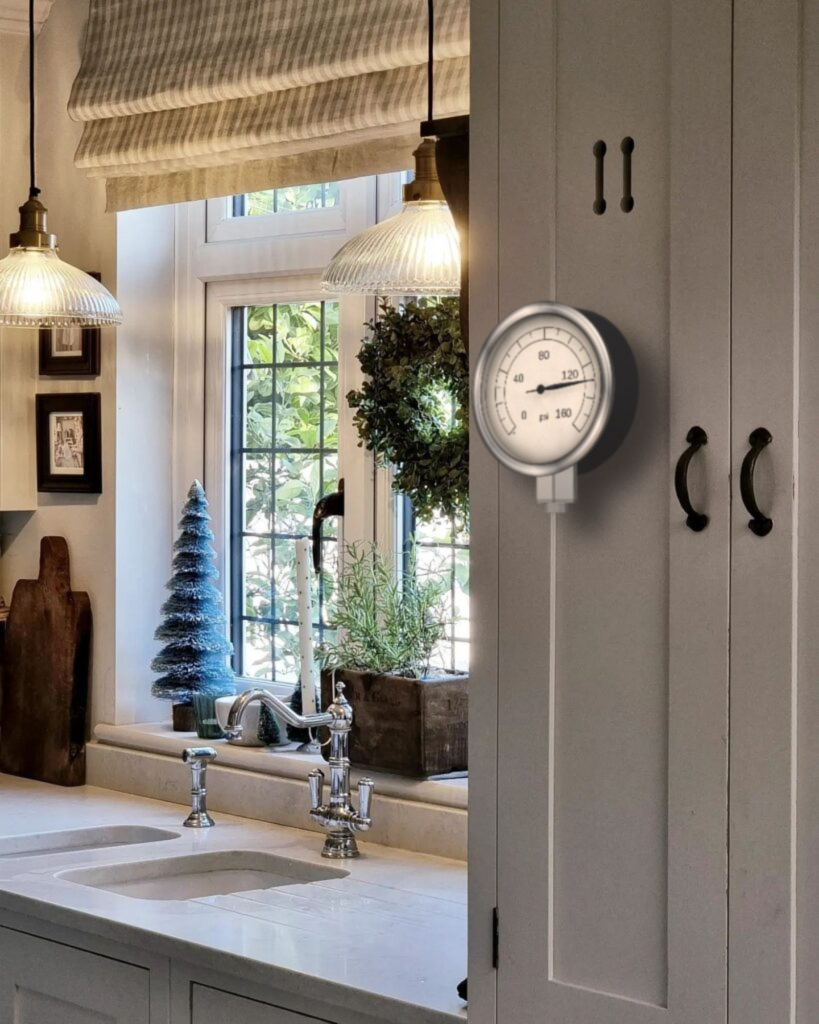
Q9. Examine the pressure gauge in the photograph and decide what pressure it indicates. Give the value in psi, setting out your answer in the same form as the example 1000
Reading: 130
